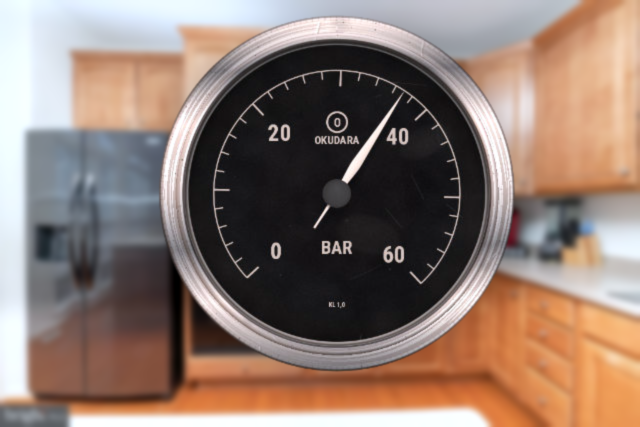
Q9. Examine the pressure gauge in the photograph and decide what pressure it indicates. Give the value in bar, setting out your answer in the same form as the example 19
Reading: 37
